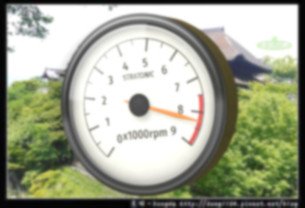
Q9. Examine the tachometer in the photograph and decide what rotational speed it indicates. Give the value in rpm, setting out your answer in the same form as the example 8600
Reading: 8250
